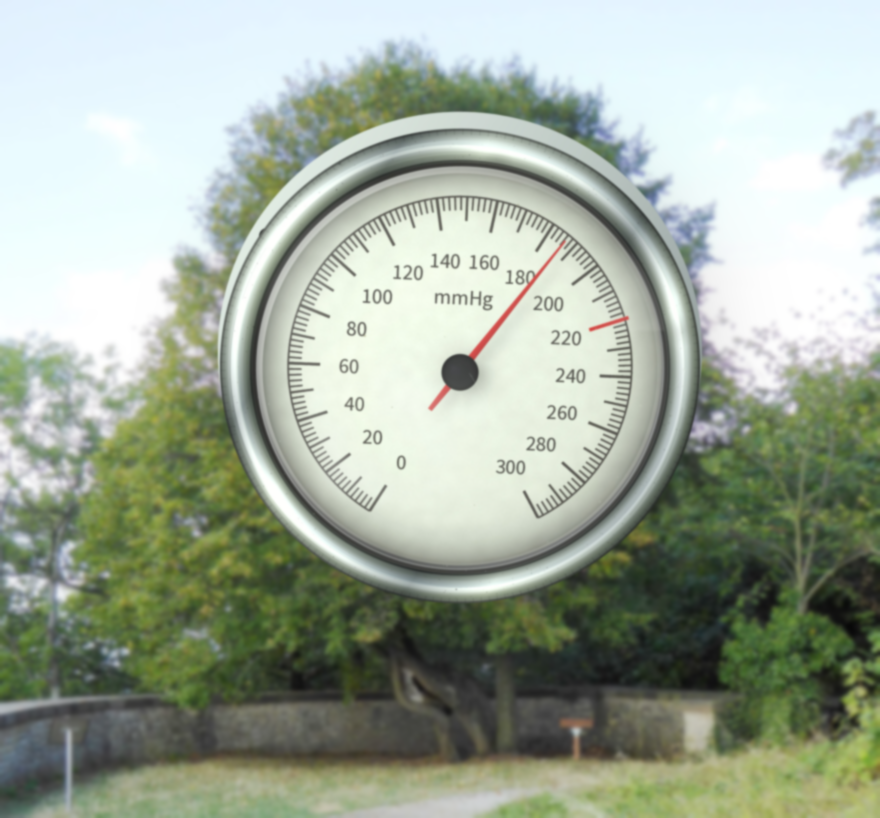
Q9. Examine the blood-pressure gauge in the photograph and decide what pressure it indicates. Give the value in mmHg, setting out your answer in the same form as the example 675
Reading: 186
